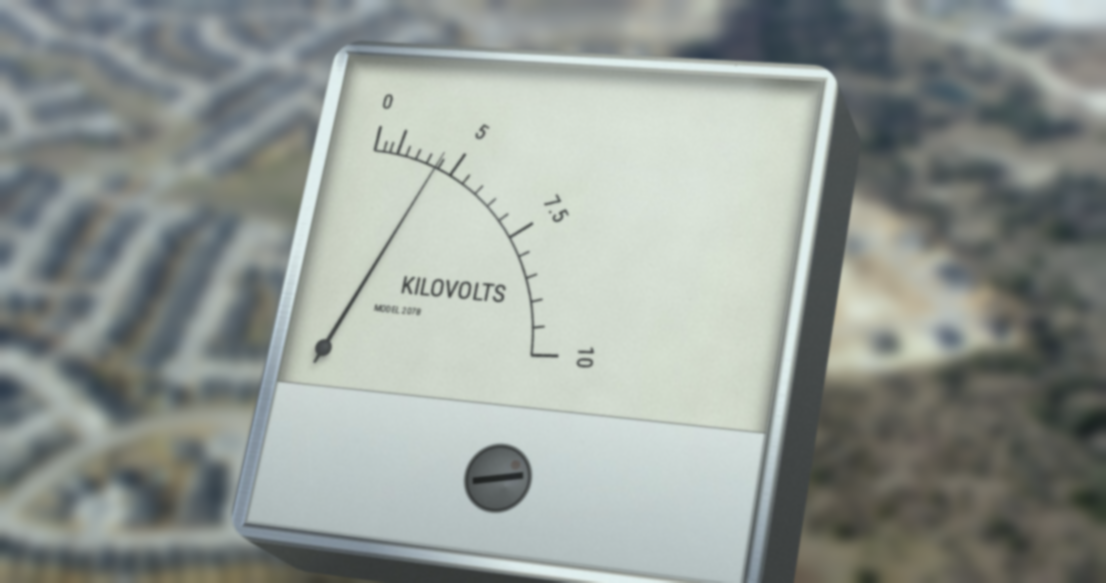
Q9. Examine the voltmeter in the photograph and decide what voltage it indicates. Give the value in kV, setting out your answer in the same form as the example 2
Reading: 4.5
